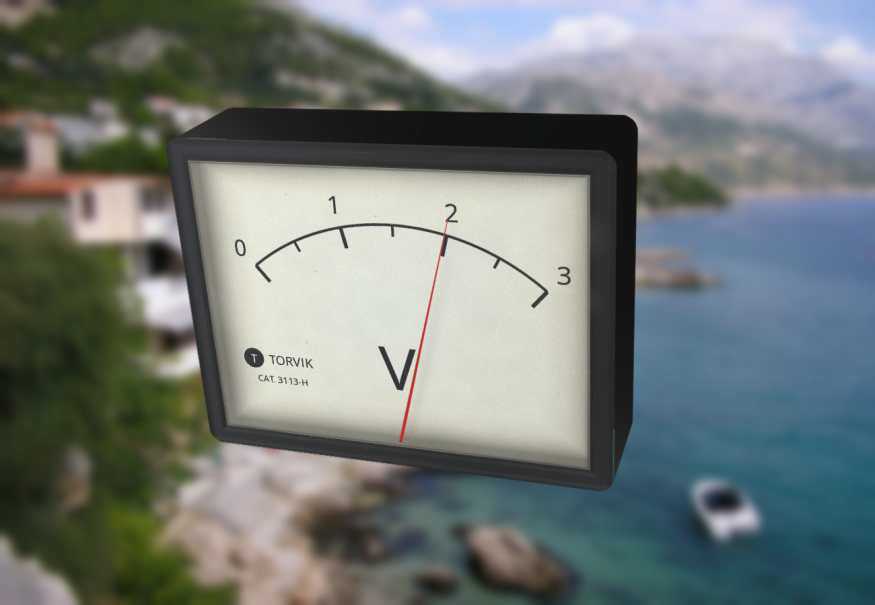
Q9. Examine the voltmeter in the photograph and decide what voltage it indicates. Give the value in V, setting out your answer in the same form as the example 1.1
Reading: 2
